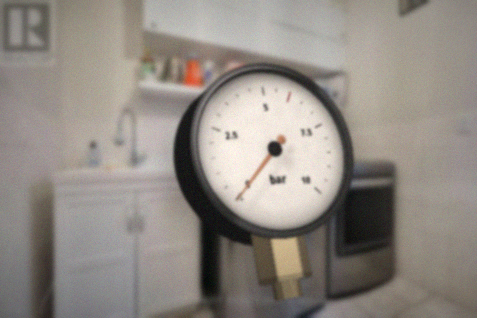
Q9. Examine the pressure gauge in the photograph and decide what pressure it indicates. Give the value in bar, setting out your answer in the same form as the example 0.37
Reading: 0
